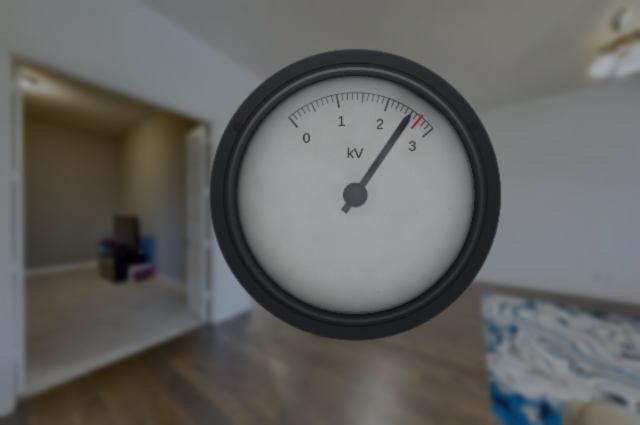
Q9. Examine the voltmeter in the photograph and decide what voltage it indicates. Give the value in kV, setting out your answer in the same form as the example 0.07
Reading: 2.5
